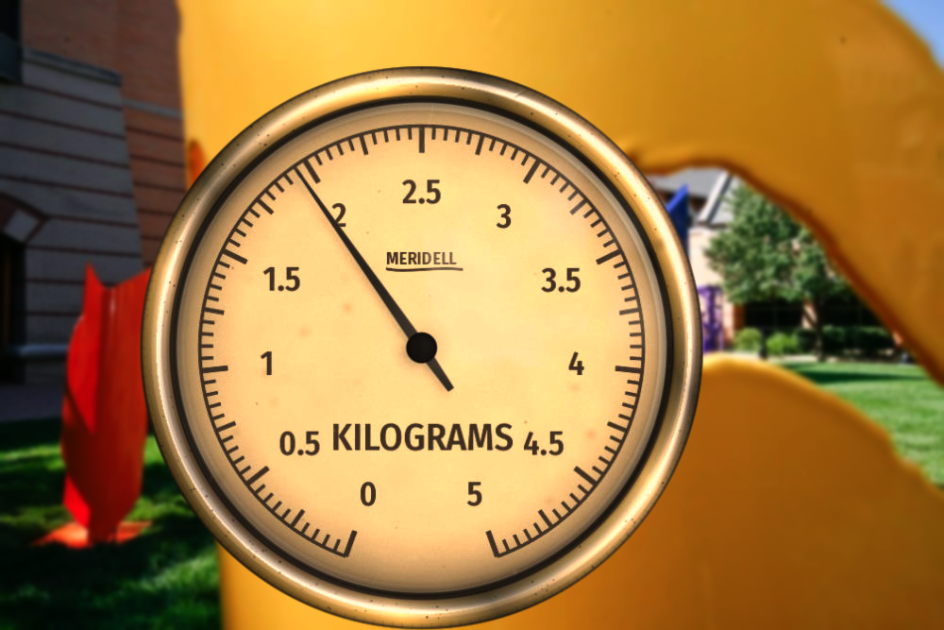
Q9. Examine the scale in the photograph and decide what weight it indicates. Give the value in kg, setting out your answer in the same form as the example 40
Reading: 1.95
